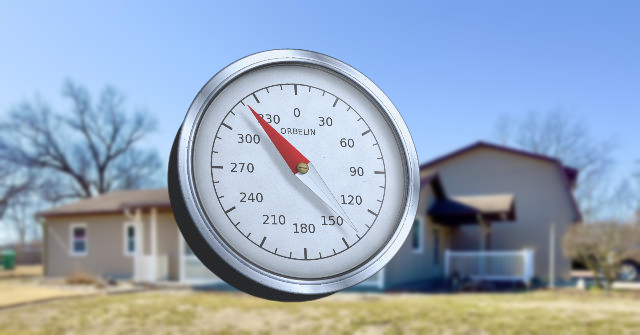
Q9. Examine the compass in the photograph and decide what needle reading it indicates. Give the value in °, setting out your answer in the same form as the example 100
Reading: 320
